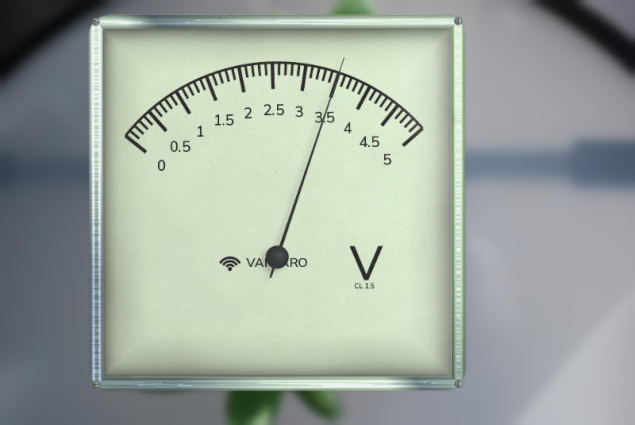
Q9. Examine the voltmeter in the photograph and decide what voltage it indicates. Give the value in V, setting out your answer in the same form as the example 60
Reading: 3.5
